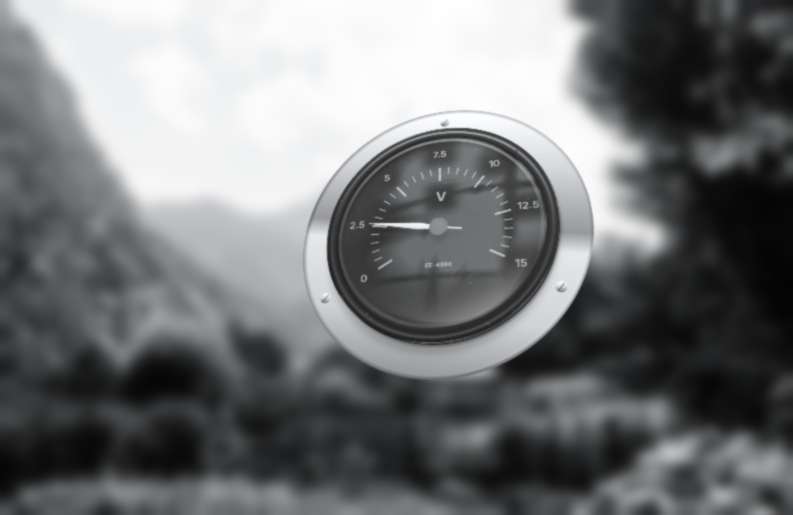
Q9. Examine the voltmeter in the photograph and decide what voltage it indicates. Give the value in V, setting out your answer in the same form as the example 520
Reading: 2.5
